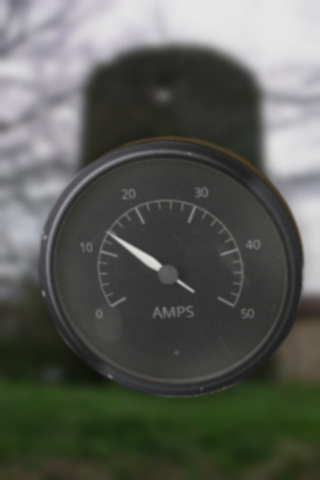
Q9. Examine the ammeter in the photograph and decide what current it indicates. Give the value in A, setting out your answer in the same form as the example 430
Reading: 14
